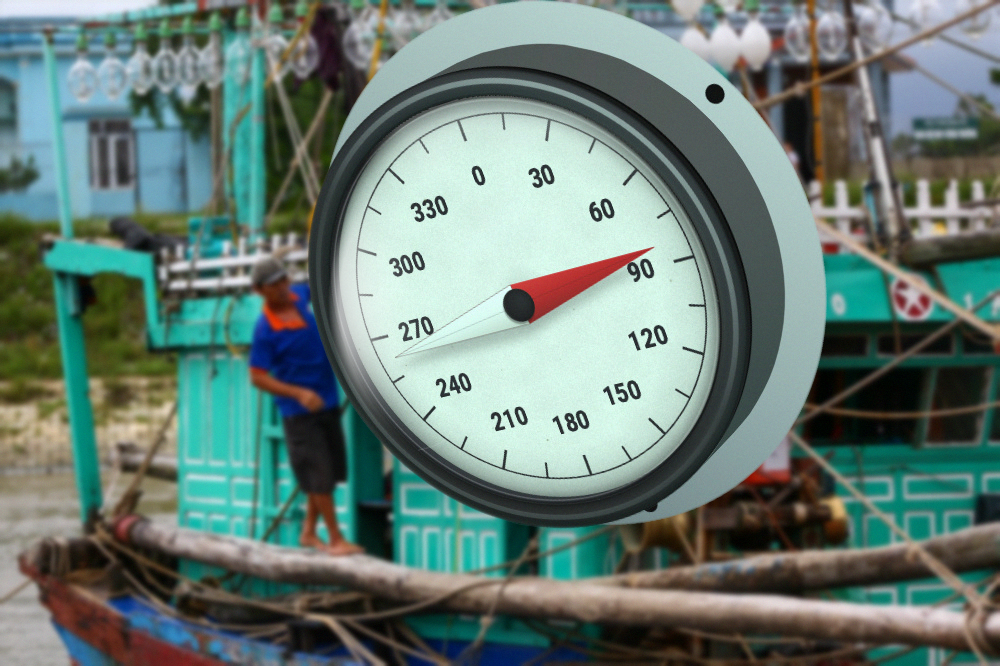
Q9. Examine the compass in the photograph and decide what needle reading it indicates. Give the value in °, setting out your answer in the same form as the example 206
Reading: 82.5
